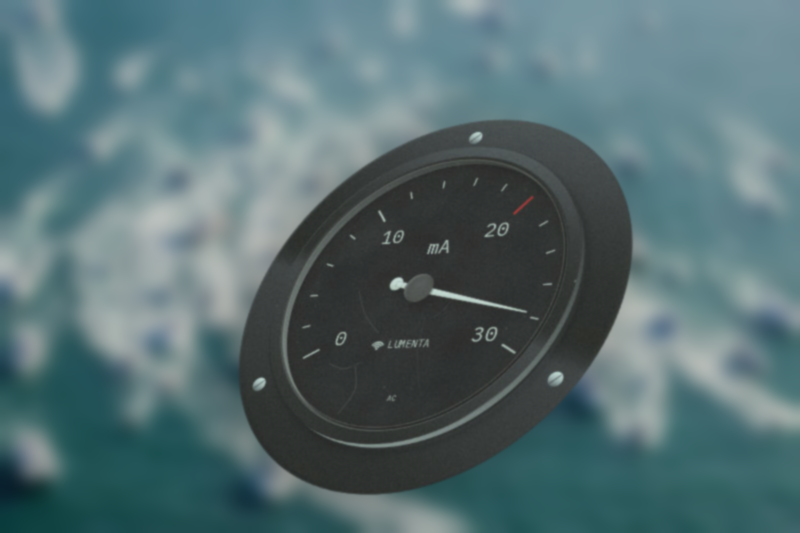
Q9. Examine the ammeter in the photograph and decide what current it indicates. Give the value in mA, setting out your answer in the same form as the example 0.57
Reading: 28
